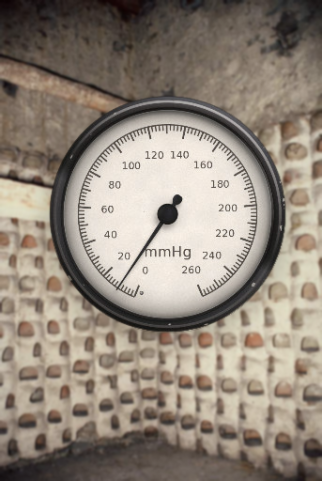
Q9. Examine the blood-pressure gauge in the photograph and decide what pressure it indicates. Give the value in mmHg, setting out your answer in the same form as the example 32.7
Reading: 10
